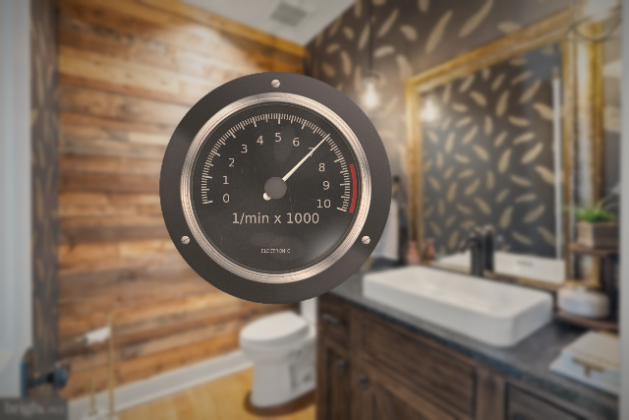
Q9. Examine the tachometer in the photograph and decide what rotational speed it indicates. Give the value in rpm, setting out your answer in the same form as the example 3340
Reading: 7000
